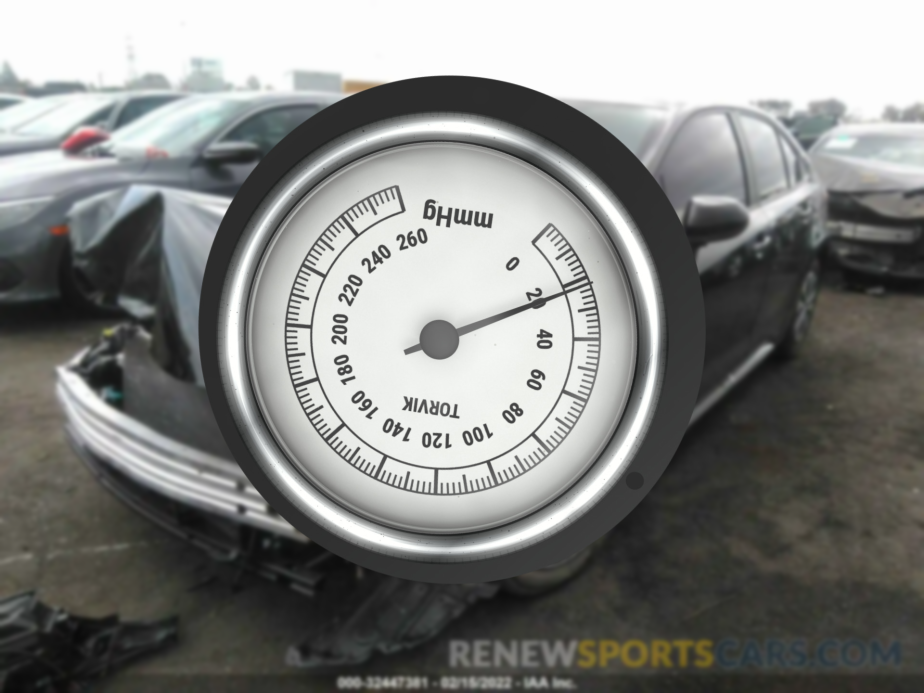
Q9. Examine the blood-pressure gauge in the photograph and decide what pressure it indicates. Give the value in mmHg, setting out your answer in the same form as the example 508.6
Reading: 22
